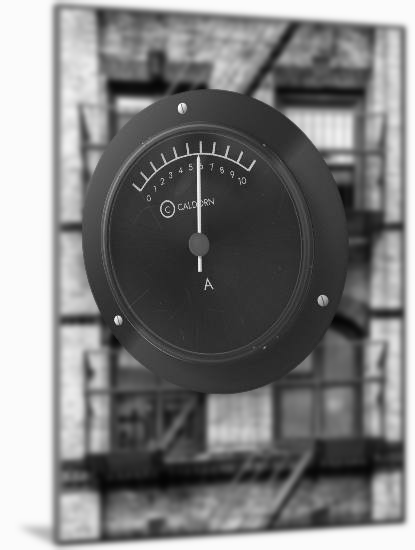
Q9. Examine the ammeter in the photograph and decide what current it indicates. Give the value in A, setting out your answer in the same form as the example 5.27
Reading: 6
